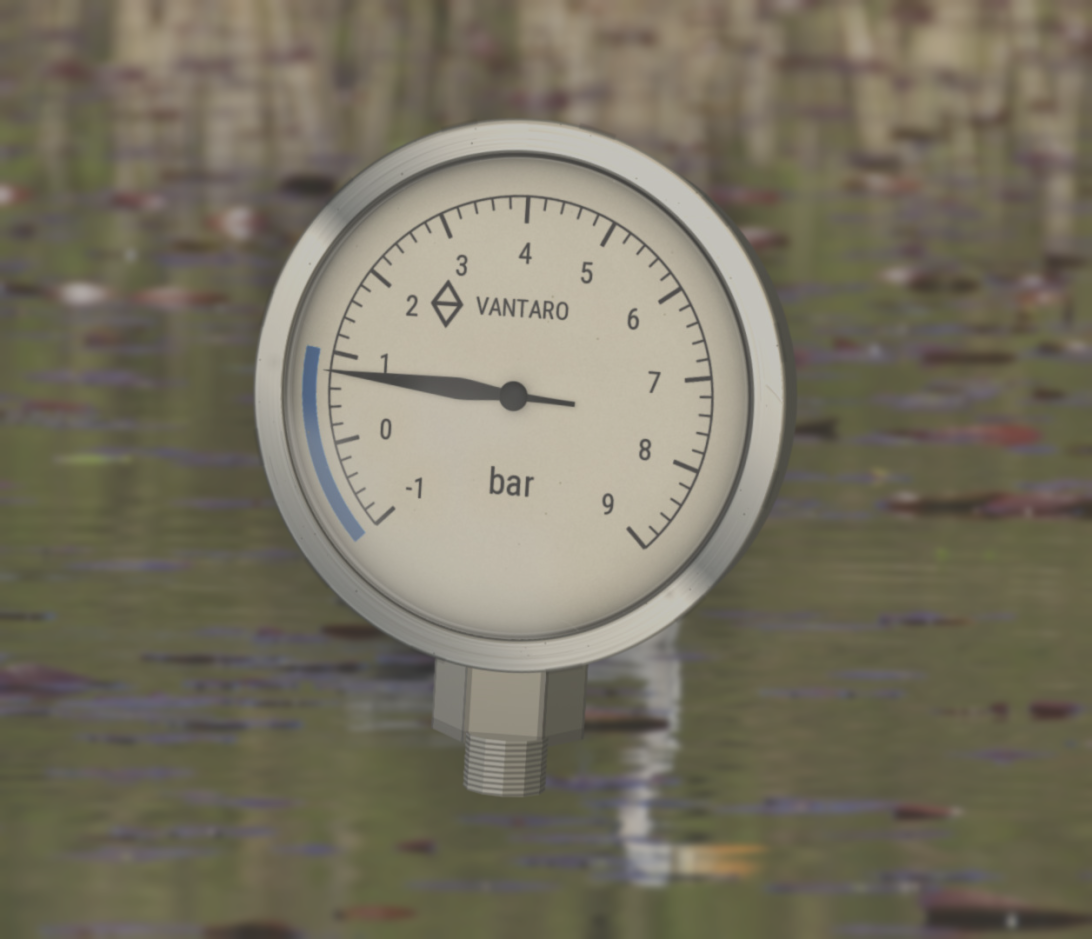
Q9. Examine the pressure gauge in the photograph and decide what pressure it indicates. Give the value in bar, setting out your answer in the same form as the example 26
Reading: 0.8
